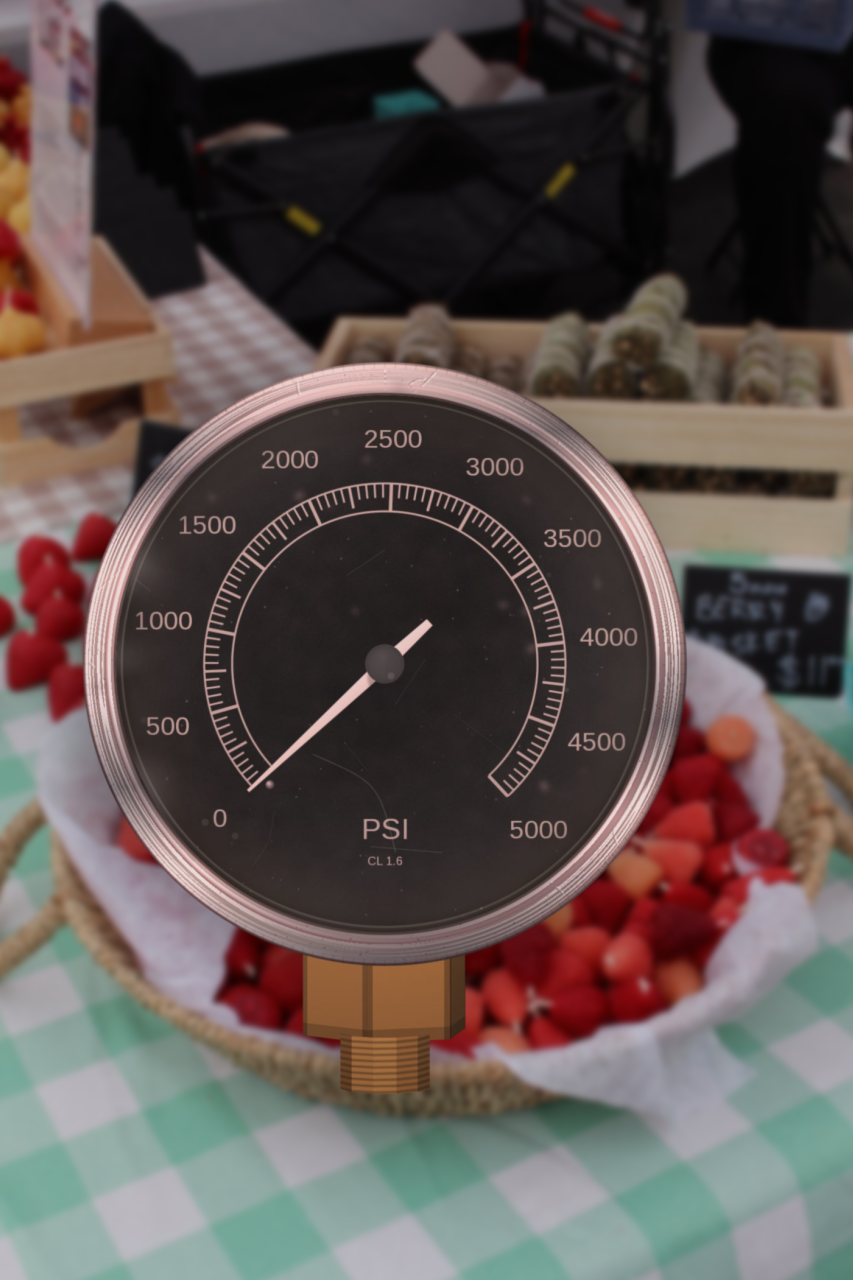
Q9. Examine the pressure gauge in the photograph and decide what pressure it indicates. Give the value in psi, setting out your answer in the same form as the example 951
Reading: 0
